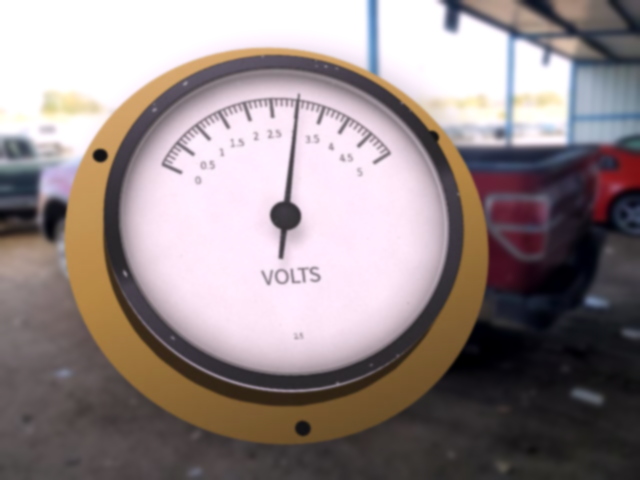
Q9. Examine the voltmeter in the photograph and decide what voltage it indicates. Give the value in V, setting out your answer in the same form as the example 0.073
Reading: 3
